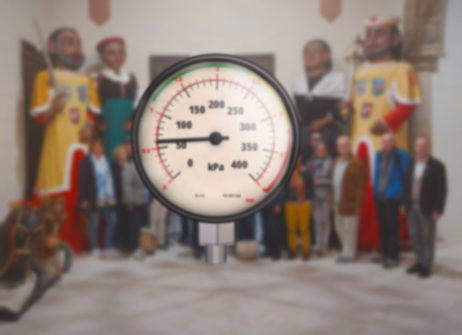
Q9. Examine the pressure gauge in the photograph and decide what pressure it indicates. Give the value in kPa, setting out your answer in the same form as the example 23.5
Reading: 60
